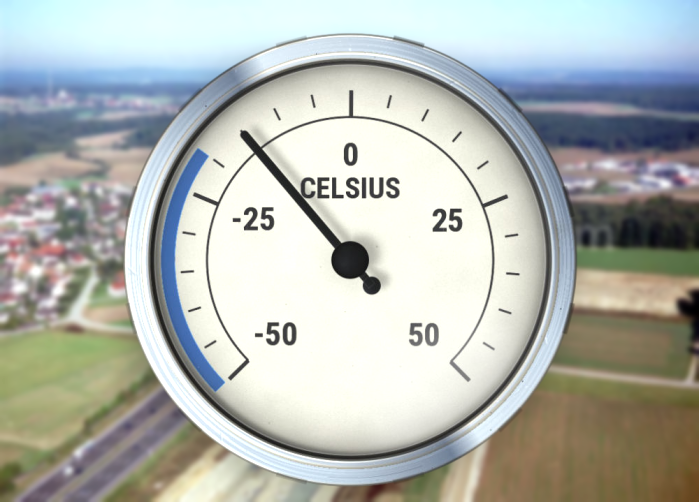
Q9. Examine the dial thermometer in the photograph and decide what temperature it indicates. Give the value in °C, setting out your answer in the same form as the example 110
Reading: -15
